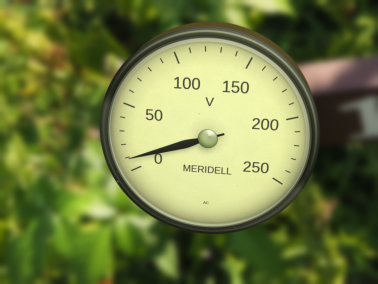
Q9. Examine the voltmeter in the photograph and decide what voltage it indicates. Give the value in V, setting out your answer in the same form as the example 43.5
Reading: 10
